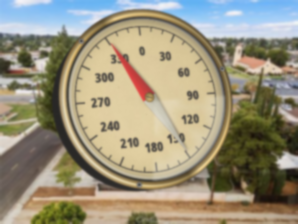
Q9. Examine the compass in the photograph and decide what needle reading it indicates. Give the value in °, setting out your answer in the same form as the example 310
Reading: 330
